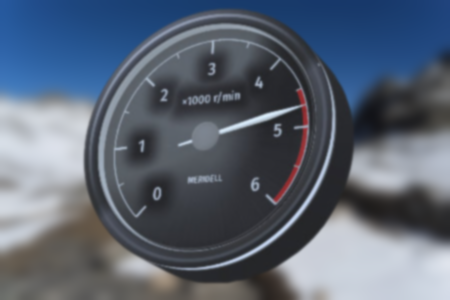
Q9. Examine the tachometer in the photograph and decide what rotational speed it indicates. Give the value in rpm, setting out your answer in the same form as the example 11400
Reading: 4750
